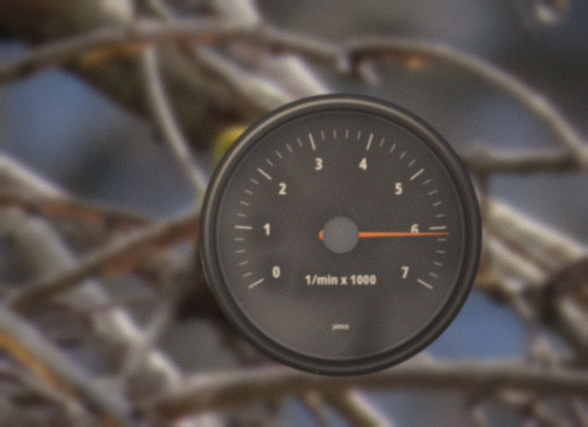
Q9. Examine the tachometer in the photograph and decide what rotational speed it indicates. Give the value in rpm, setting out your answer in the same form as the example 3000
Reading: 6100
